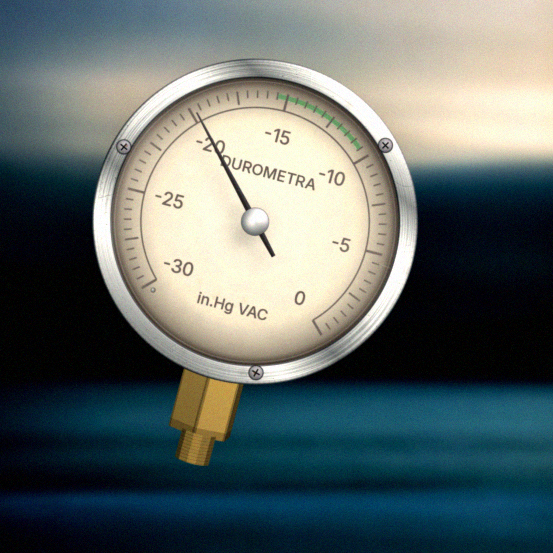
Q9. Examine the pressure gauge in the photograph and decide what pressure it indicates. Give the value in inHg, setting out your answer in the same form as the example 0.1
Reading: -19.75
